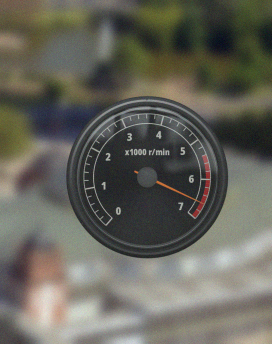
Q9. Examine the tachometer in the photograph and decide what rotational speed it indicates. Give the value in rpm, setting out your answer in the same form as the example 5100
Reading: 6600
